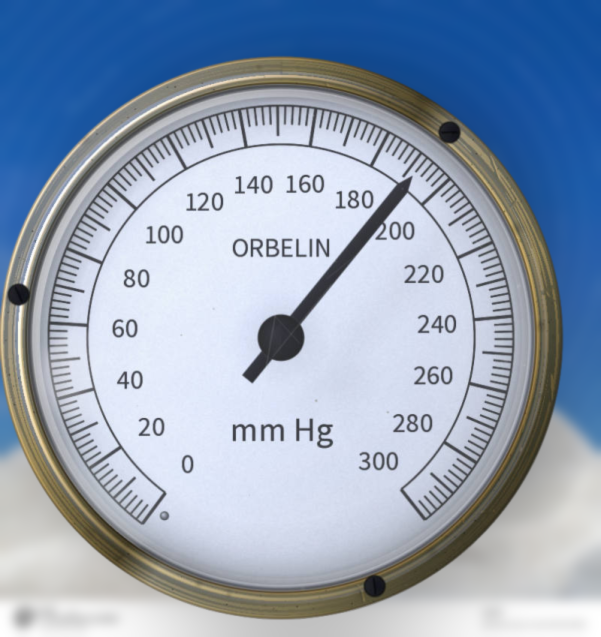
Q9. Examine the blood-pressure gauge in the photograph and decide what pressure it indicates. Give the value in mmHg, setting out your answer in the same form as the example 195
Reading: 192
